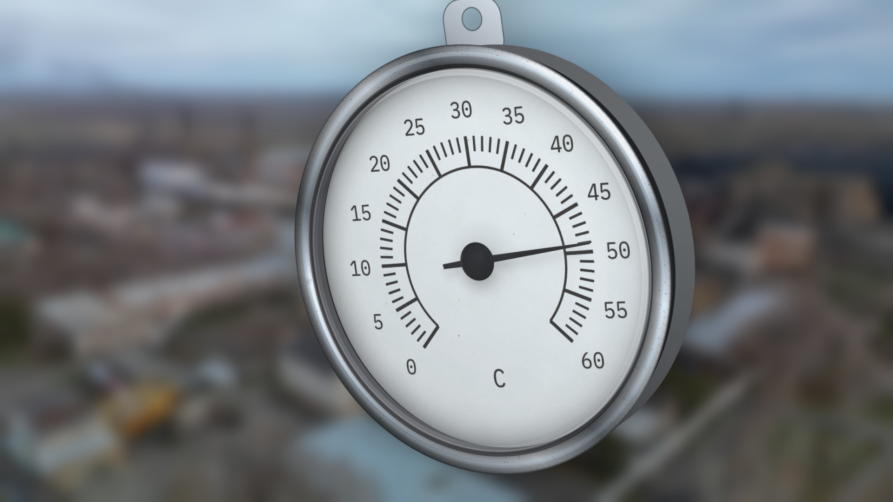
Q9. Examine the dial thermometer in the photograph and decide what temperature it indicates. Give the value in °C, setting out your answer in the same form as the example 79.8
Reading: 49
